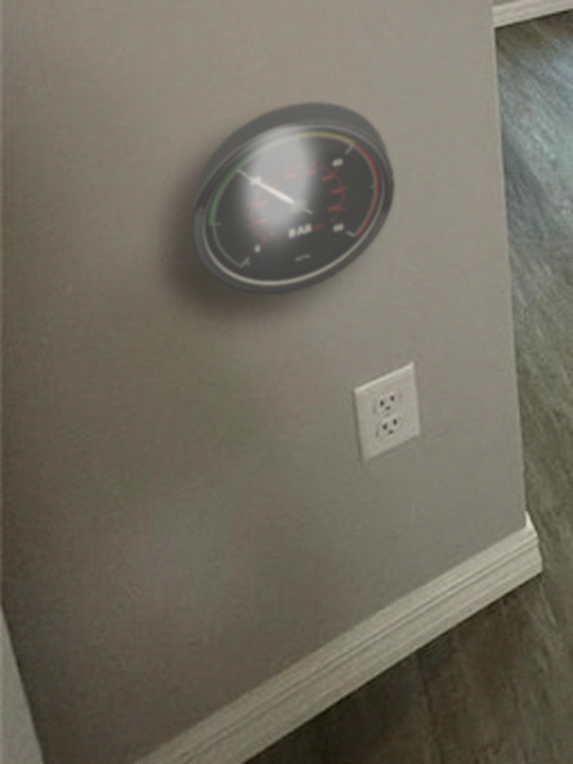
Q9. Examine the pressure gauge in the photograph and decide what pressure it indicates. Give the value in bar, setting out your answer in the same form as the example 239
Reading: 20
